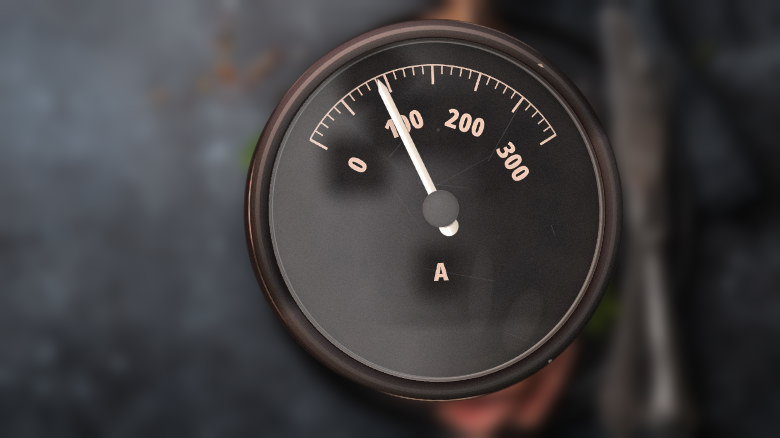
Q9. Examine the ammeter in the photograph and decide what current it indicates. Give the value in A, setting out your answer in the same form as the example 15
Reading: 90
